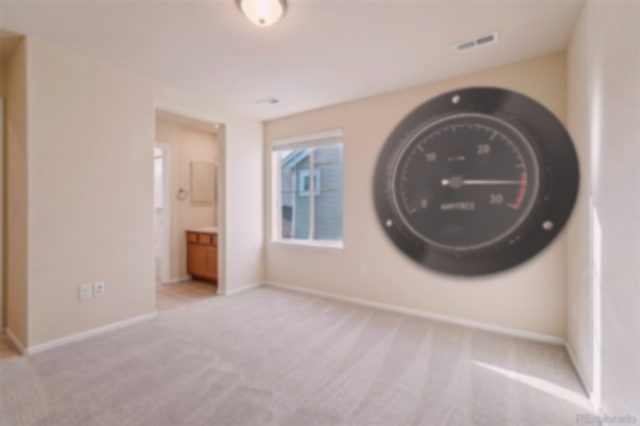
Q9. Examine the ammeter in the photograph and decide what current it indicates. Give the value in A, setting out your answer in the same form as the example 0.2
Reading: 27
